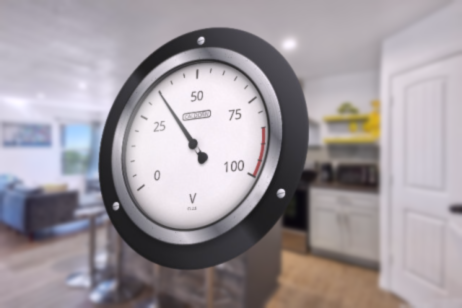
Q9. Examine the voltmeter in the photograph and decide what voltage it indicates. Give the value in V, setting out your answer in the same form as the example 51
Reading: 35
